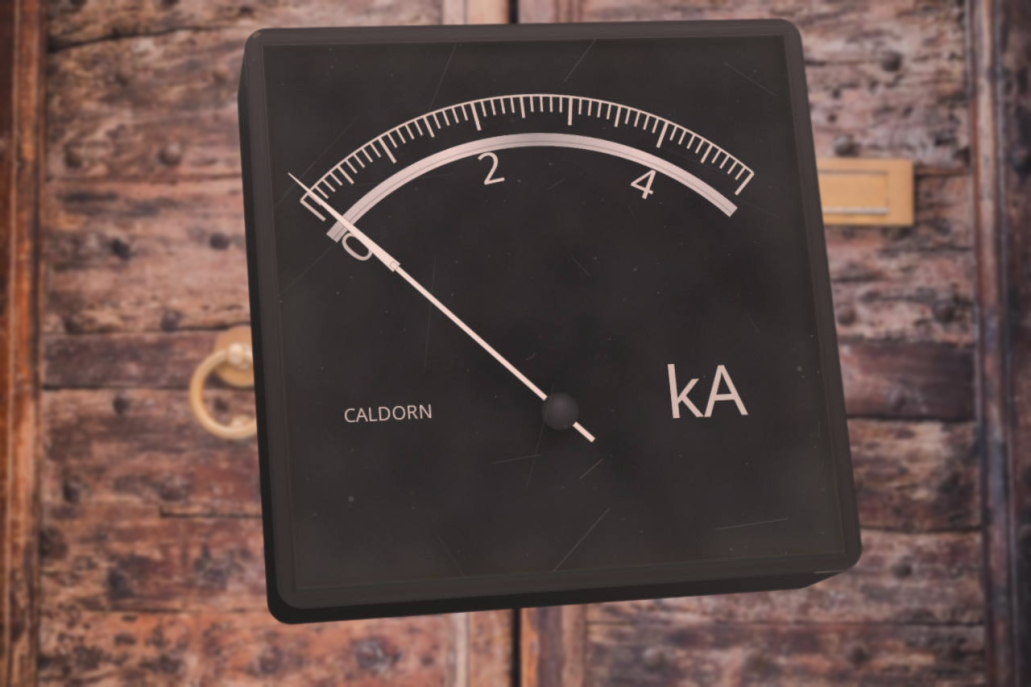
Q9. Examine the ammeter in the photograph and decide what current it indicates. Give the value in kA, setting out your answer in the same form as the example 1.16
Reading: 0.1
